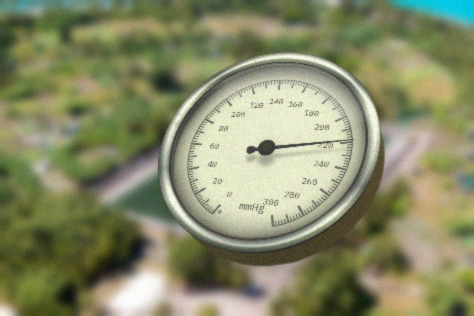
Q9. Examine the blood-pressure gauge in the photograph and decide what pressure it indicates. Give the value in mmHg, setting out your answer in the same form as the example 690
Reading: 220
